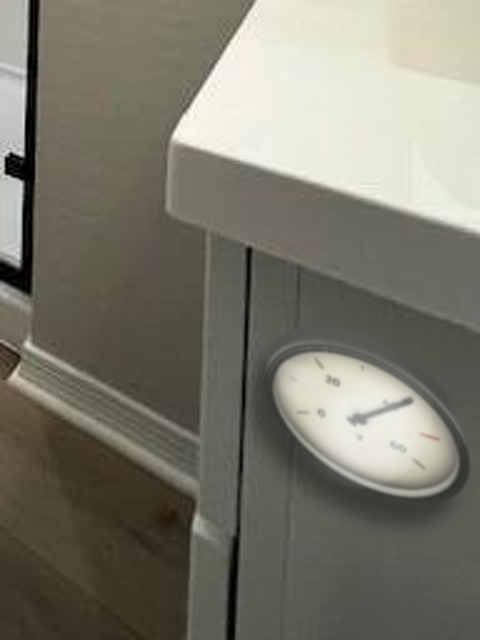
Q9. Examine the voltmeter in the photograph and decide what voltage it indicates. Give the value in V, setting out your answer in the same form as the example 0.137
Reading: 40
